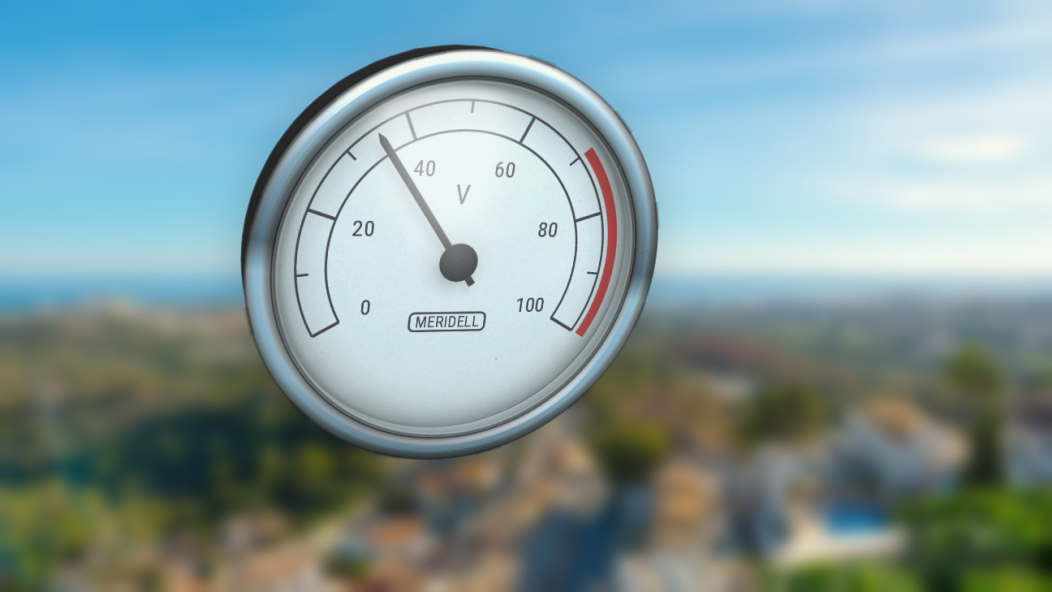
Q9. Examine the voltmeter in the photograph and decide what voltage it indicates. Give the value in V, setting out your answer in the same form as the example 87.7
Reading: 35
